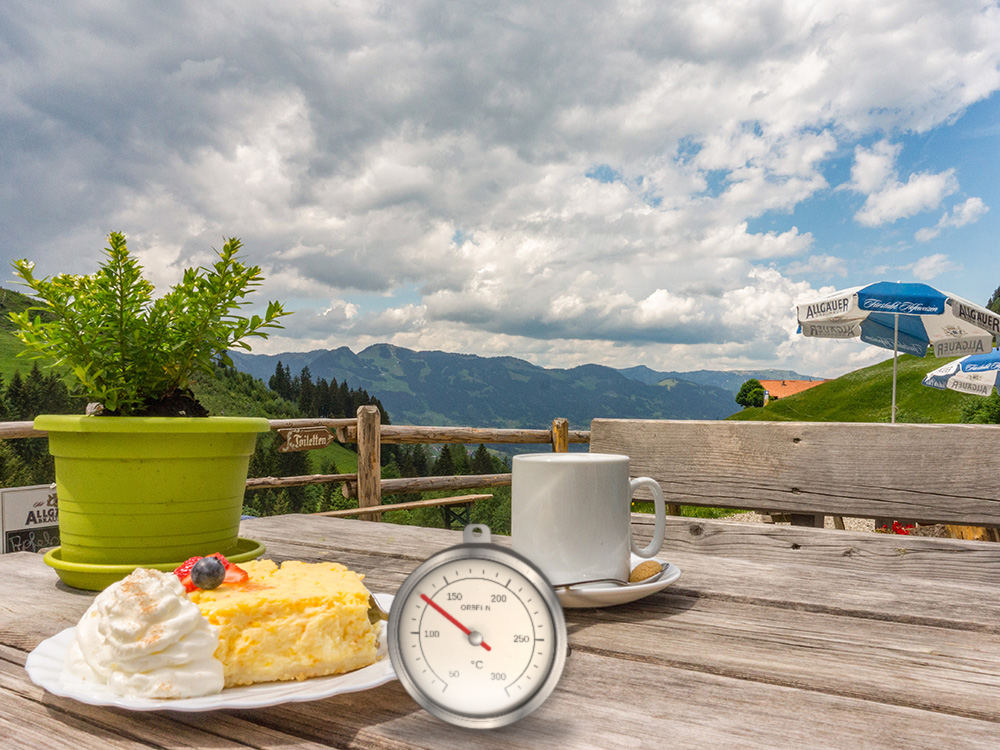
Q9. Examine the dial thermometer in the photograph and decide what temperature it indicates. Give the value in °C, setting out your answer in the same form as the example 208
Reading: 130
